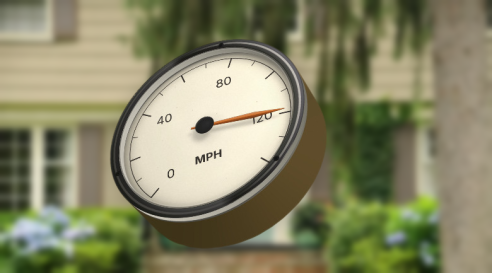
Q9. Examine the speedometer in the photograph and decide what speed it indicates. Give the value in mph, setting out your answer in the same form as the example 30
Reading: 120
